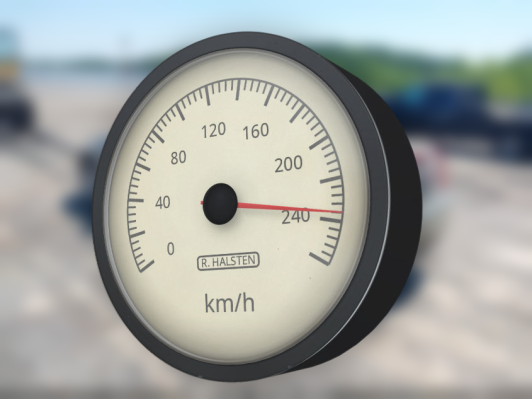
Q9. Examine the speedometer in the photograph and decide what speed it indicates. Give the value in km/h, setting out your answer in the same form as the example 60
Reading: 236
